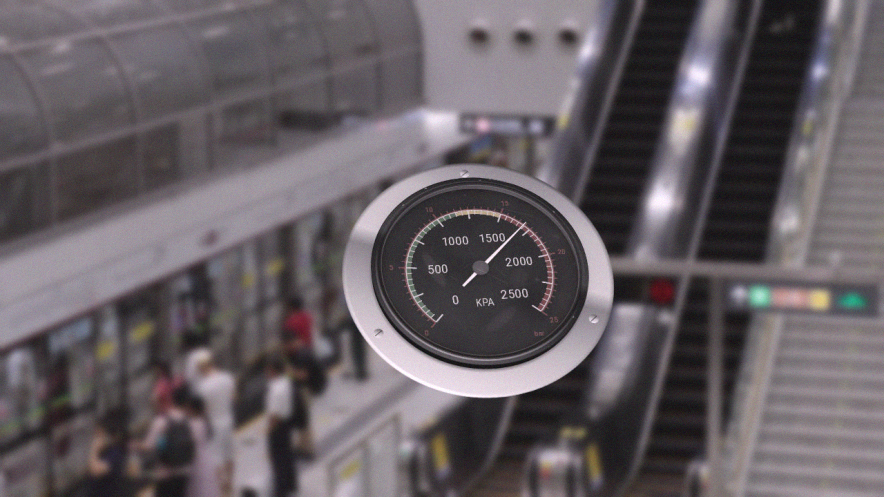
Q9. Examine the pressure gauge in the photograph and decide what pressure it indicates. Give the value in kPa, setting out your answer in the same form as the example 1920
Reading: 1700
